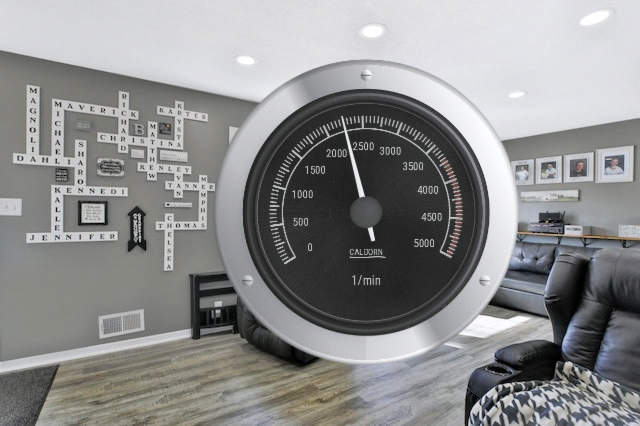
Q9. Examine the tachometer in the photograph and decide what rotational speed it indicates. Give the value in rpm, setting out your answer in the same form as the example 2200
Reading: 2250
